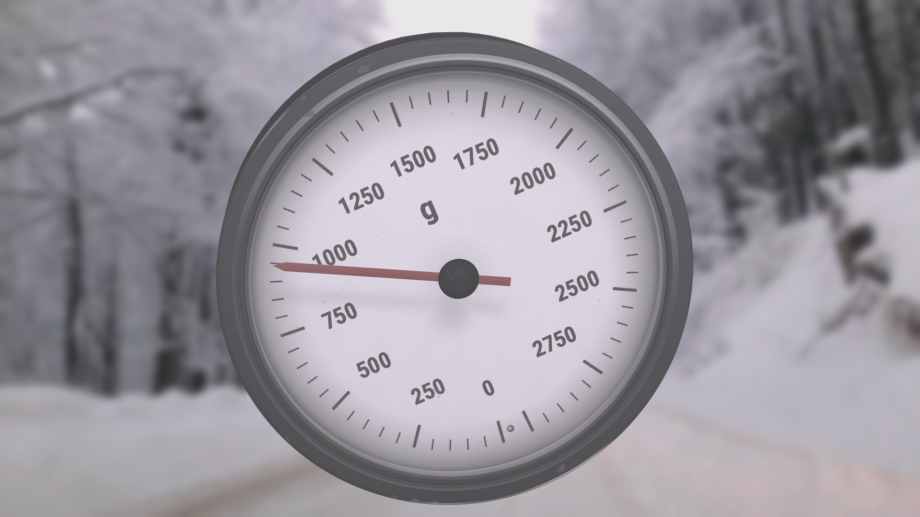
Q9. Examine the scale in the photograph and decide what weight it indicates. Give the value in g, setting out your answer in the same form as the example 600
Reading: 950
